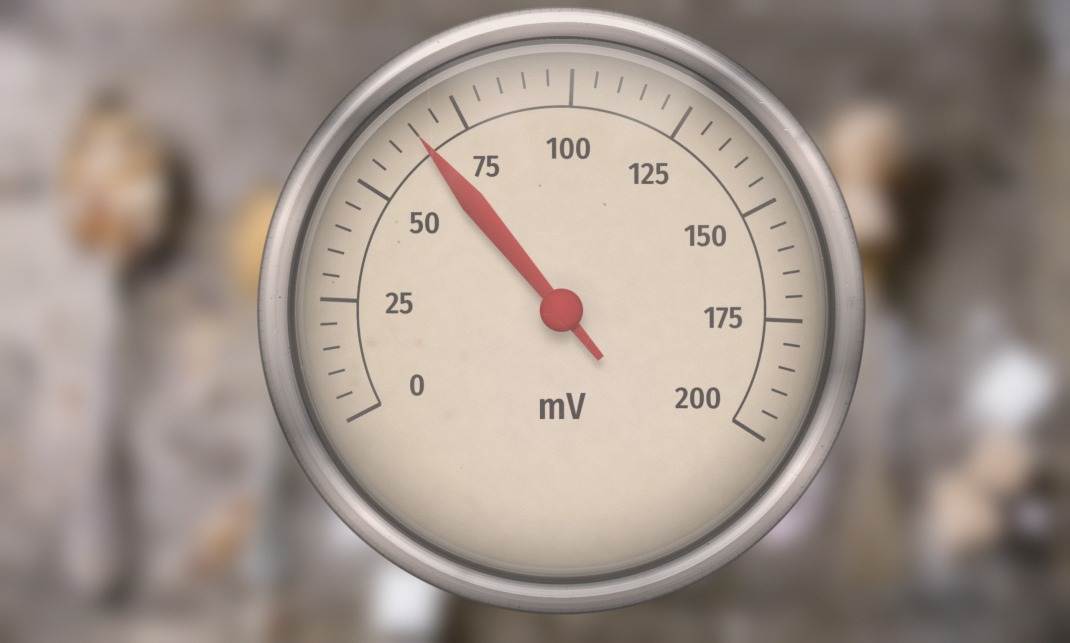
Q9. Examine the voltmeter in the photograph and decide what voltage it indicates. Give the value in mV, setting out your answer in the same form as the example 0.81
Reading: 65
